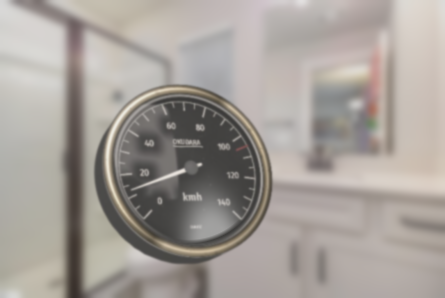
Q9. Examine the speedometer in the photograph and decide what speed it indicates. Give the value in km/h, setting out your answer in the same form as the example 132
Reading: 12.5
